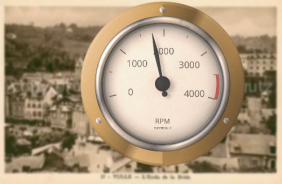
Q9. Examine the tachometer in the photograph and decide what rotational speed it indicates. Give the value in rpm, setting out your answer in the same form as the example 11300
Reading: 1750
